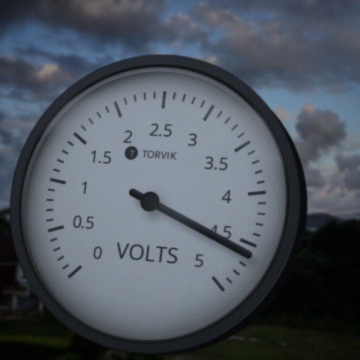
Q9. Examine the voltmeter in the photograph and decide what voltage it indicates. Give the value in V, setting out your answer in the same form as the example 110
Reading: 4.6
